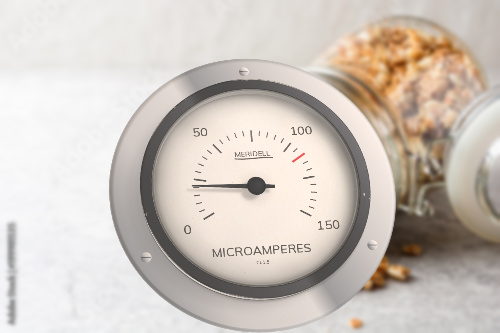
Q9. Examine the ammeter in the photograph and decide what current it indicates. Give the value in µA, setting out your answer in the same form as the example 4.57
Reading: 20
